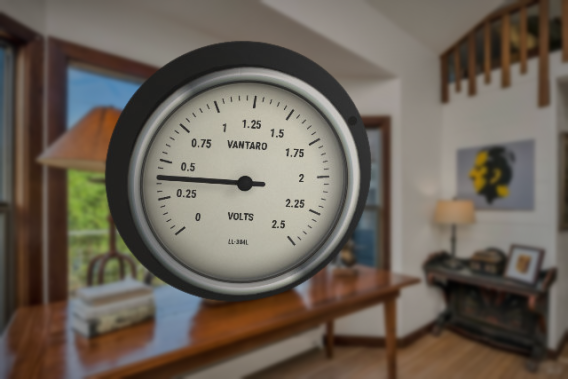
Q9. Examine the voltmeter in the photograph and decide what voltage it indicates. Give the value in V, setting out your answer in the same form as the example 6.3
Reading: 0.4
